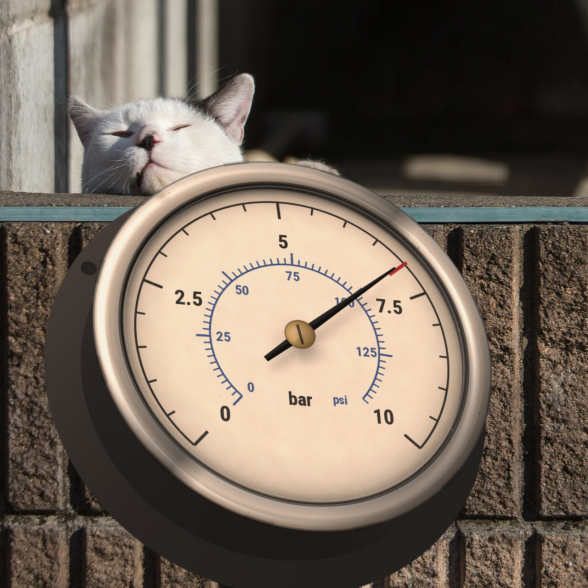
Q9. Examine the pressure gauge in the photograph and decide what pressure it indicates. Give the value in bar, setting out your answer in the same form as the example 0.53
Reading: 7
